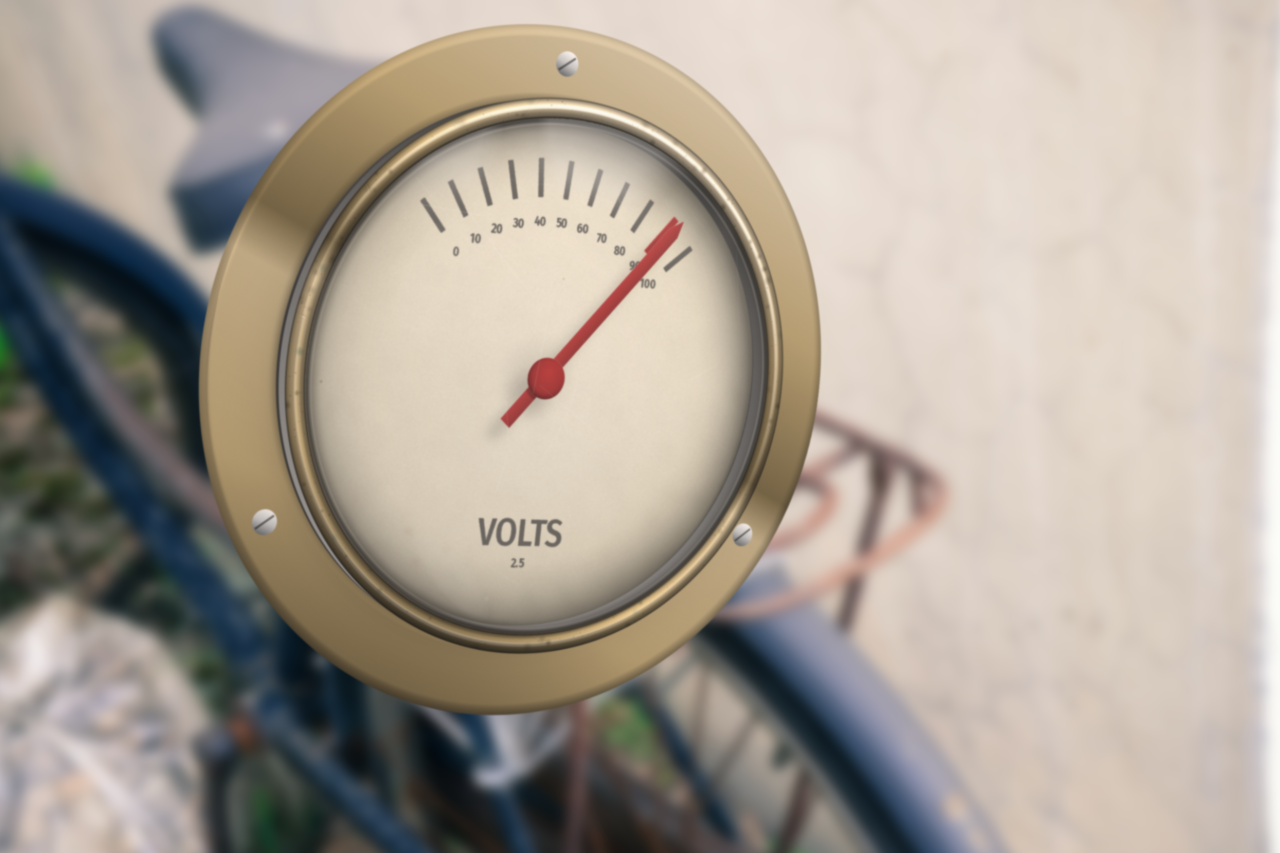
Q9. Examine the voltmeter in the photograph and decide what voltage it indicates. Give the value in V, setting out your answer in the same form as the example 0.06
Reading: 90
